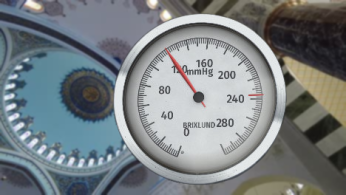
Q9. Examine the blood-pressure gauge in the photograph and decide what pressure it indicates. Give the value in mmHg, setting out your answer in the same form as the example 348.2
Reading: 120
